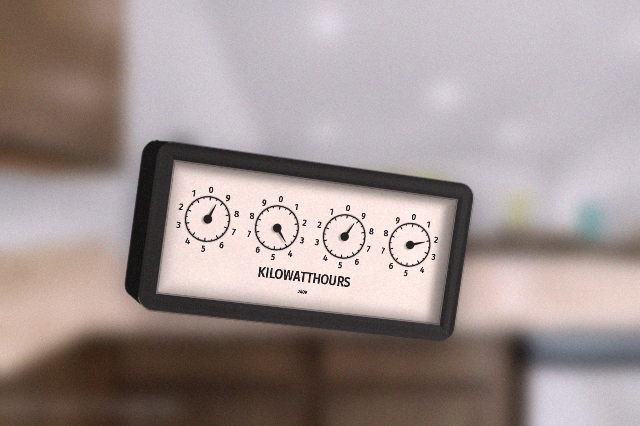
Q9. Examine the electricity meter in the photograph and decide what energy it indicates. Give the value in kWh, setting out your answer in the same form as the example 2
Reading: 9392
